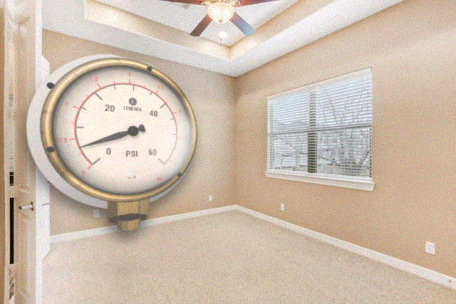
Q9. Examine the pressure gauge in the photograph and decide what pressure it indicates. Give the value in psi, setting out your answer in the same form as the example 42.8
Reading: 5
